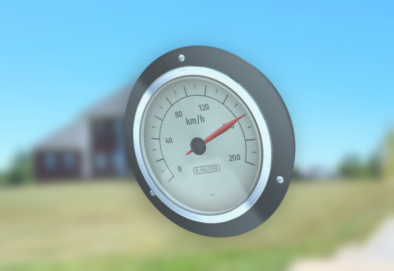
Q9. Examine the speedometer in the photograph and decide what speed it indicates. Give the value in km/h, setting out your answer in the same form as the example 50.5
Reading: 160
